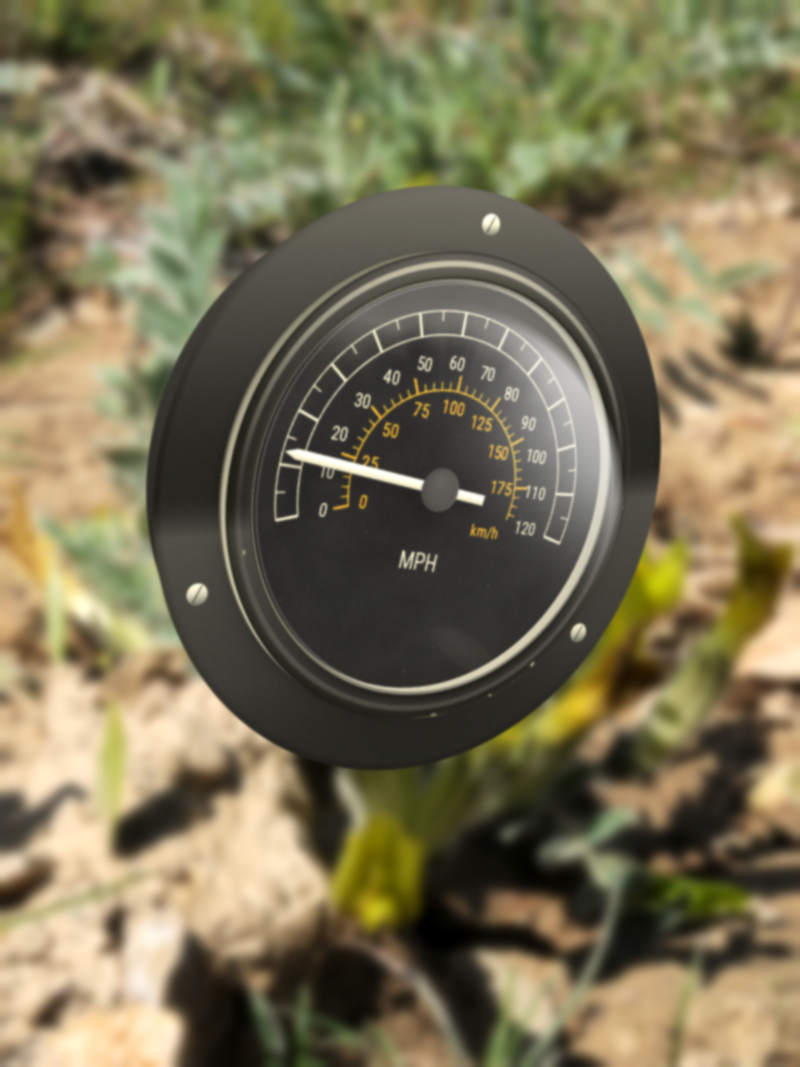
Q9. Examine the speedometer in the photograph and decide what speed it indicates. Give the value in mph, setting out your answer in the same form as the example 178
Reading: 12.5
